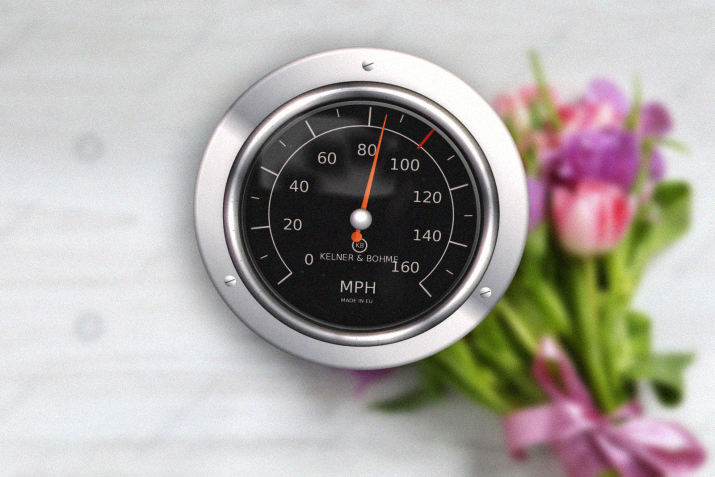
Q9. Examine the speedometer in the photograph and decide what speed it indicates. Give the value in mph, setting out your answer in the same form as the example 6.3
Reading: 85
